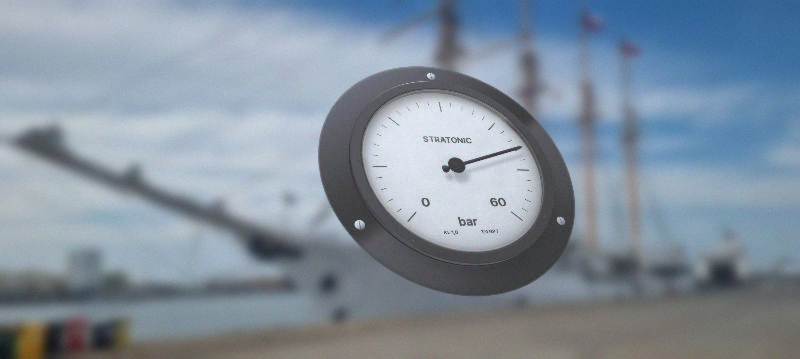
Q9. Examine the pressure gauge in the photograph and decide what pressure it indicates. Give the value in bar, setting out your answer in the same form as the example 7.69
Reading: 46
